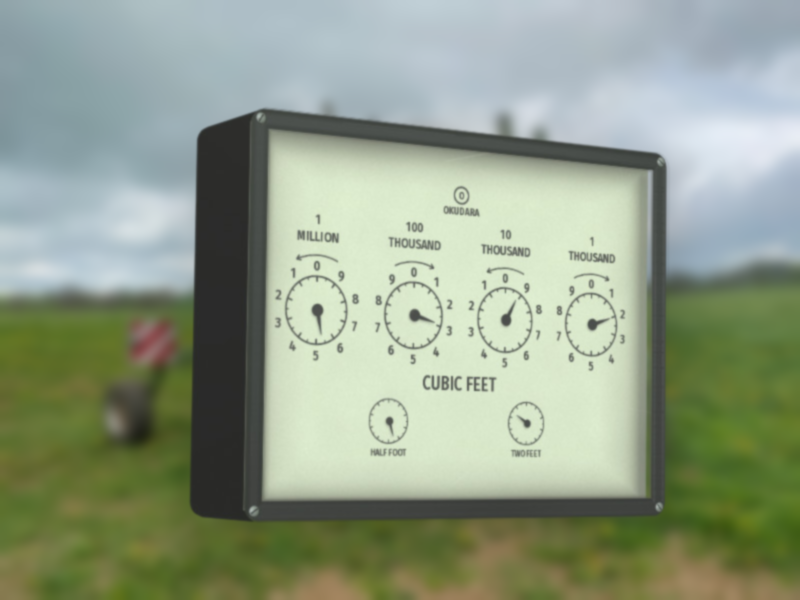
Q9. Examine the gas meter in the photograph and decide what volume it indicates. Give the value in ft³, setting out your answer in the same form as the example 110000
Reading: 529200
